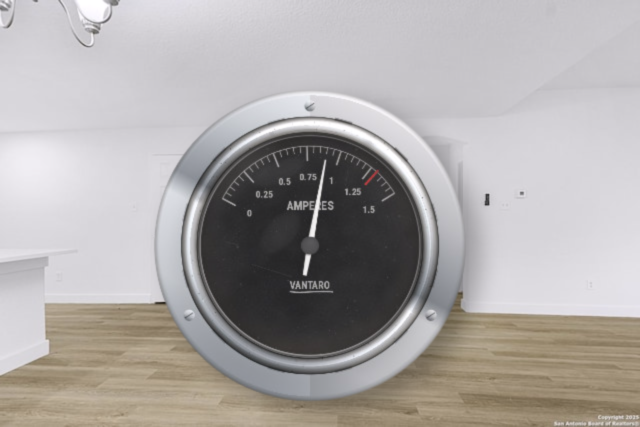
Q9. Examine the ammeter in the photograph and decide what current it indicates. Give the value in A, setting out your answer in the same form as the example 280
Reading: 0.9
